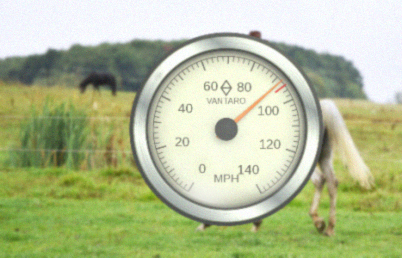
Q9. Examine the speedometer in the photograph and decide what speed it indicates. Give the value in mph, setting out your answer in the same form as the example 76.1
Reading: 92
